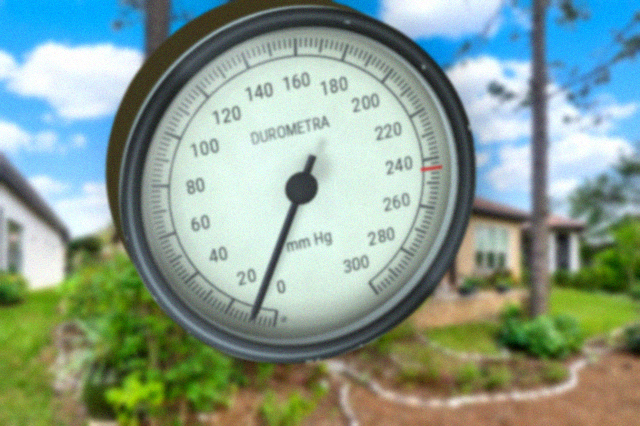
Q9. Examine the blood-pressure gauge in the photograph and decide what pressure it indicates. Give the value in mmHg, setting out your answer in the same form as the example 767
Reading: 10
